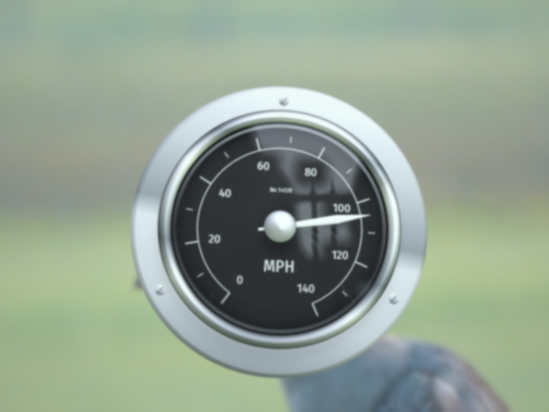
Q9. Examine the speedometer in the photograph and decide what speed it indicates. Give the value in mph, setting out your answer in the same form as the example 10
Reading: 105
